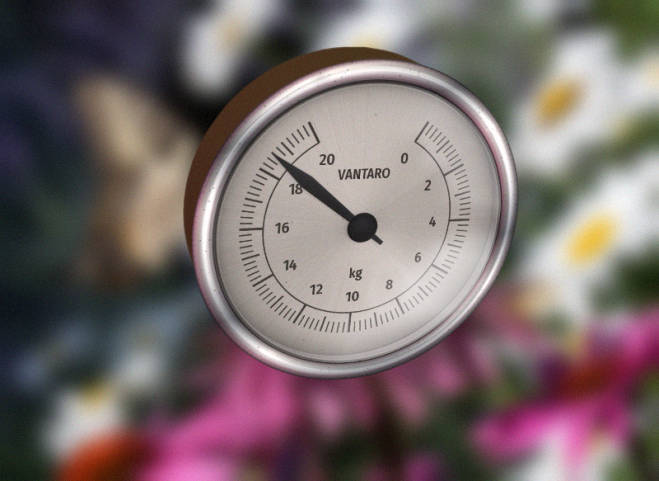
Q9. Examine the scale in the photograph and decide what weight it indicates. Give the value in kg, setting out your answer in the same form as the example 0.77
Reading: 18.6
